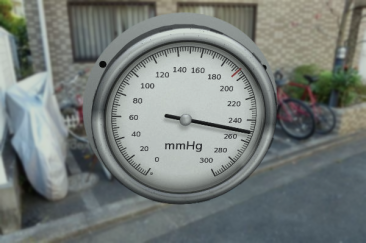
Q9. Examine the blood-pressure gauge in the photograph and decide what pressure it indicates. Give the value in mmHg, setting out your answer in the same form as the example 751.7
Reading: 250
